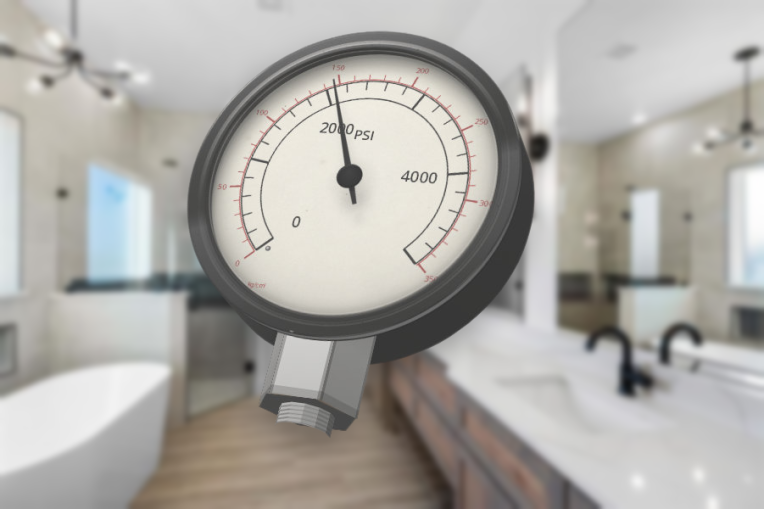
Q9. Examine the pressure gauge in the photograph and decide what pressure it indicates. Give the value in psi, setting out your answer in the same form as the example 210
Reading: 2100
